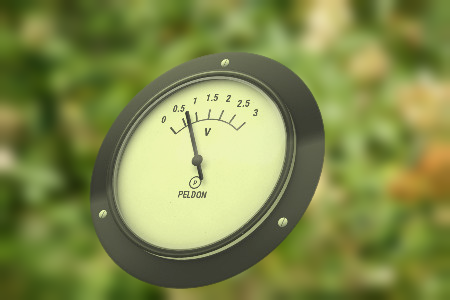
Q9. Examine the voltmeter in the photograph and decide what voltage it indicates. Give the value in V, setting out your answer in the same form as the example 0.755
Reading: 0.75
